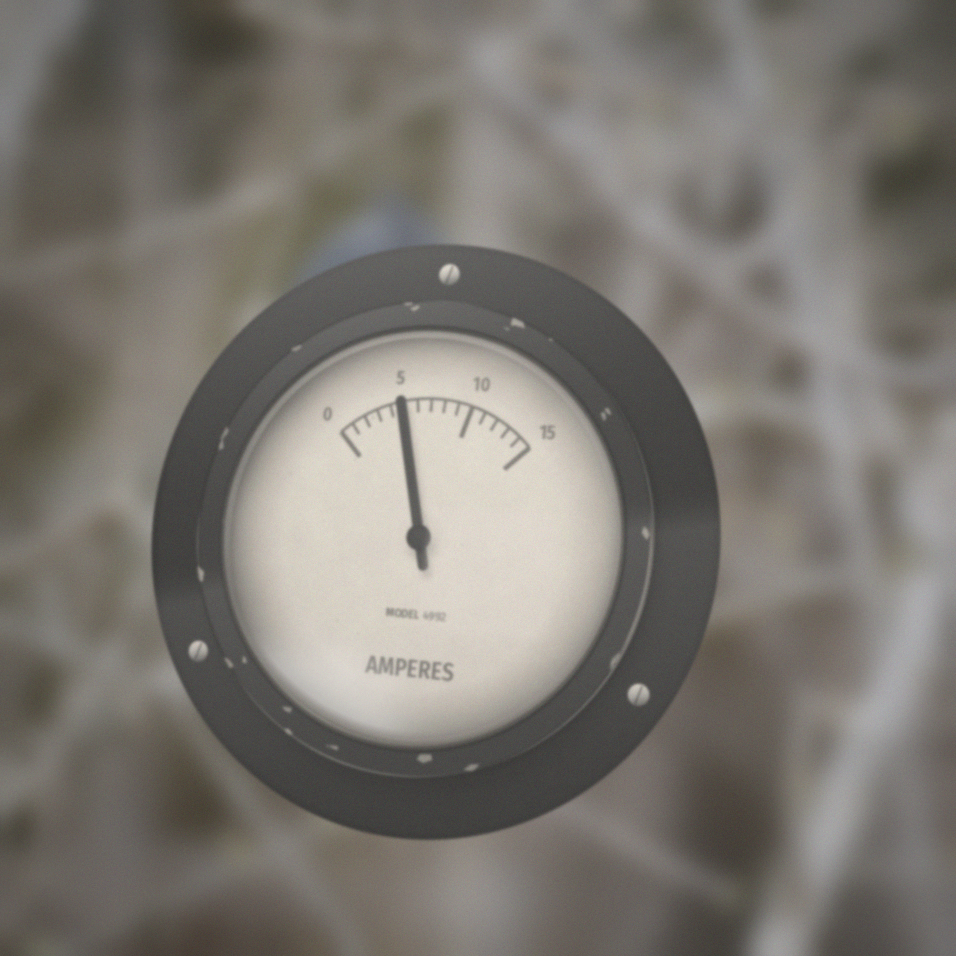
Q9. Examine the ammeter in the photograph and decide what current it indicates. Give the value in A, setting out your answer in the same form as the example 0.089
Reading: 5
